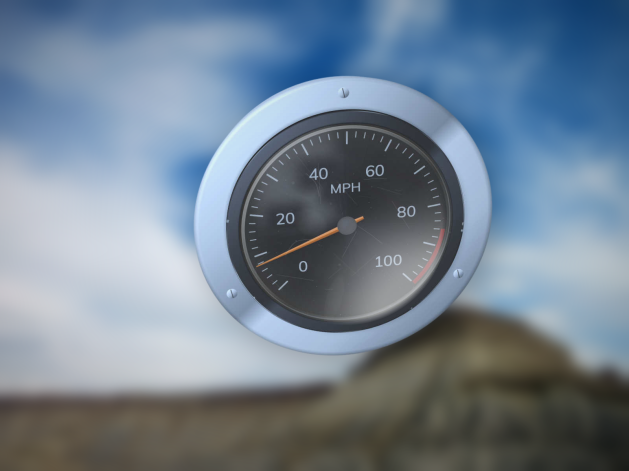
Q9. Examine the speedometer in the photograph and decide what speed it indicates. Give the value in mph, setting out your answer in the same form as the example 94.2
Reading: 8
